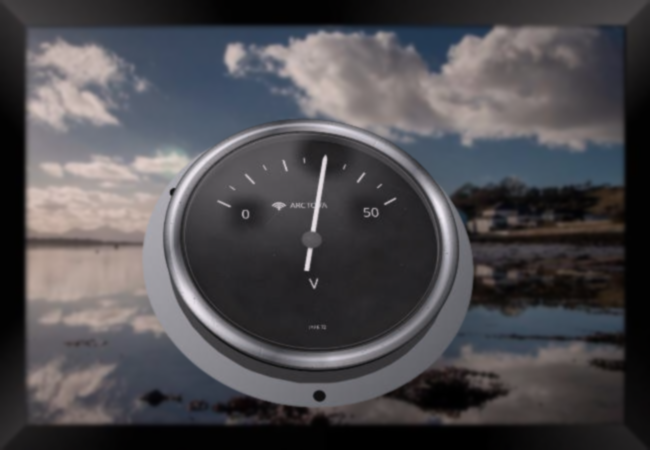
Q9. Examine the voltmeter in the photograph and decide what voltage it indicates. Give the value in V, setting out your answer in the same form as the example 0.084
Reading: 30
